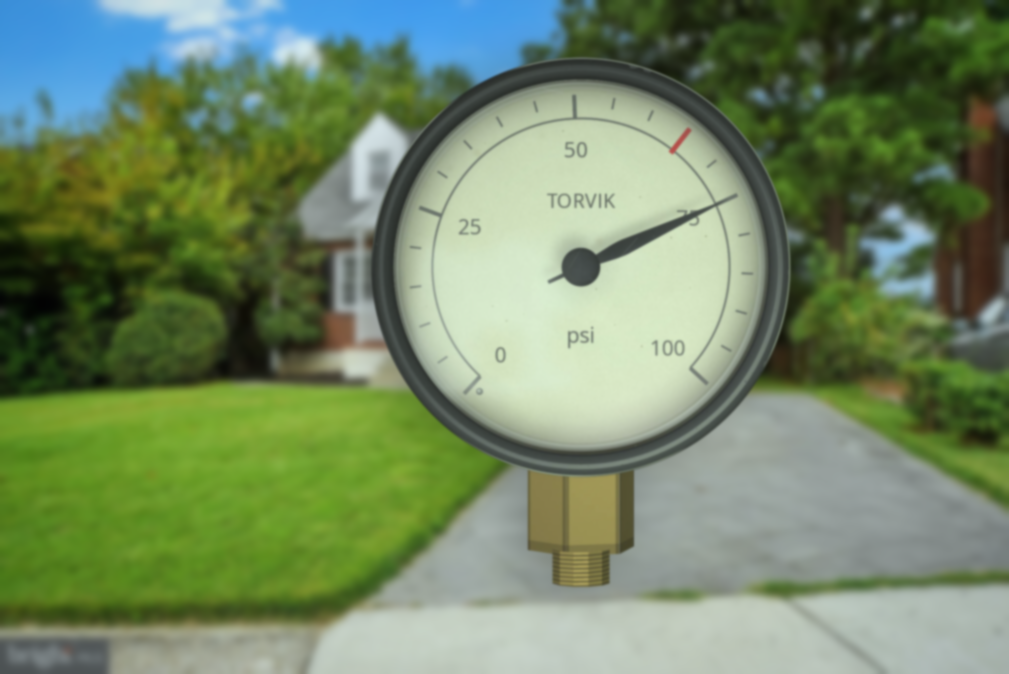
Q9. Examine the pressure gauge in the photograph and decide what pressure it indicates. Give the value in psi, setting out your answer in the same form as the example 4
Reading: 75
